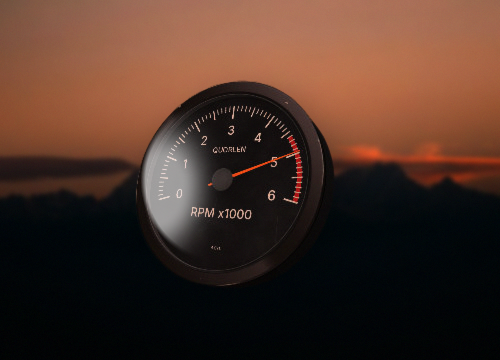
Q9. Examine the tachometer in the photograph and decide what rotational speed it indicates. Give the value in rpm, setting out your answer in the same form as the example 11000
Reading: 5000
